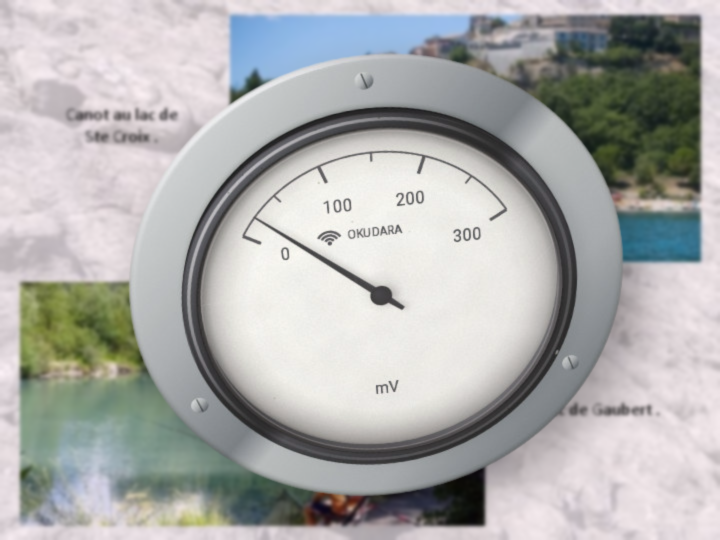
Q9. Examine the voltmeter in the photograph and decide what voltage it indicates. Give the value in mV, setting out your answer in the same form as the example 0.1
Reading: 25
